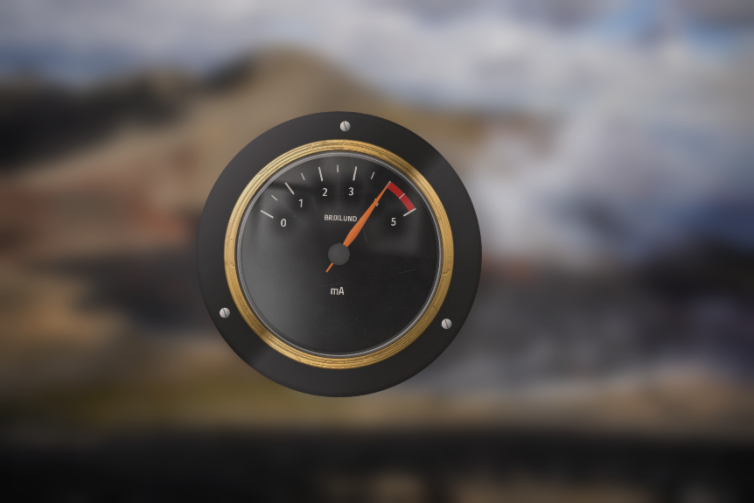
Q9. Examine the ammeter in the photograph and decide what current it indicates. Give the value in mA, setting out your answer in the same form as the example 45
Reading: 4
